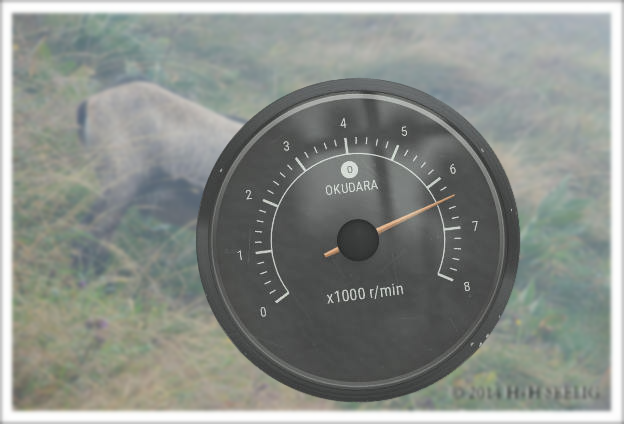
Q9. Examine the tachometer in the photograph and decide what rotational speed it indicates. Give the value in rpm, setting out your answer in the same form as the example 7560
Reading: 6400
